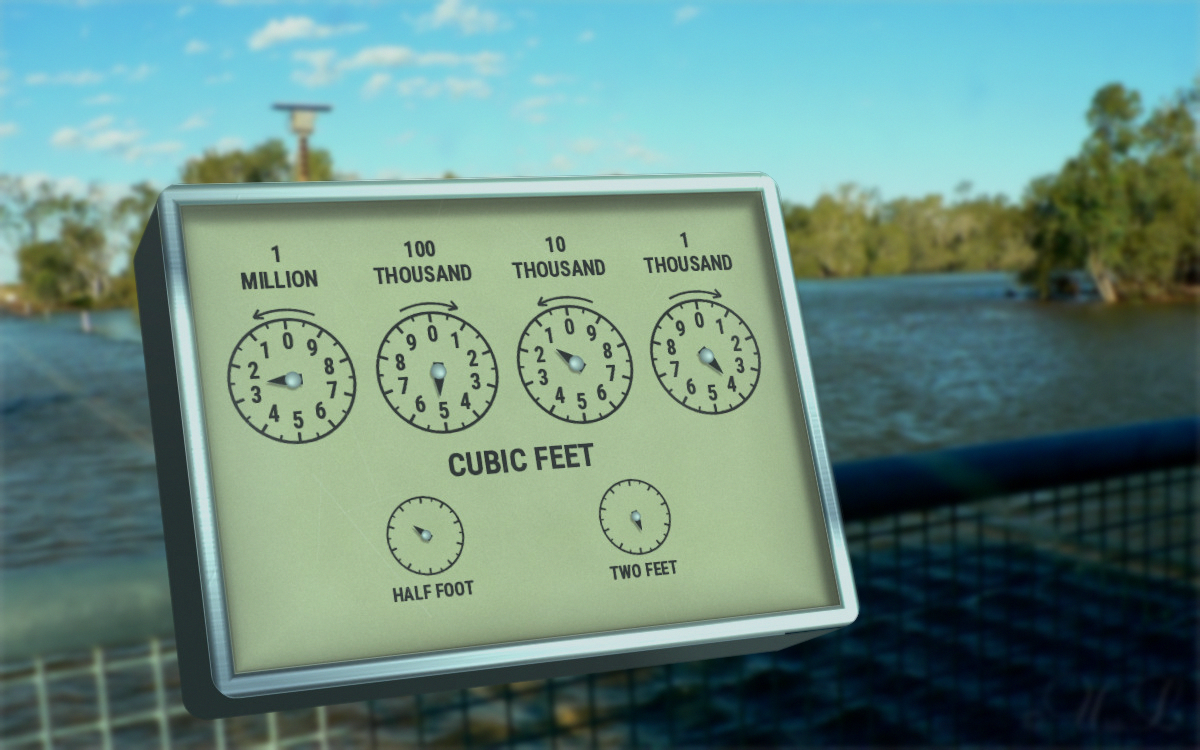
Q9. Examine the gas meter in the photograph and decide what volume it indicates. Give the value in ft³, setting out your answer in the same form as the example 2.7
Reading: 251400
